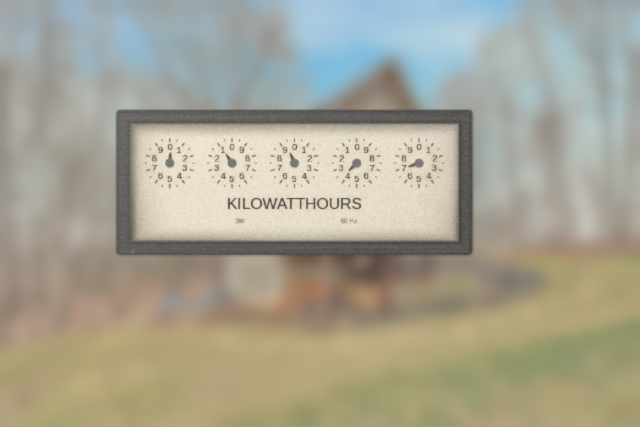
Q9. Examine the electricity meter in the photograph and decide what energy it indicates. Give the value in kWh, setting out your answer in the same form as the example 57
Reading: 937
